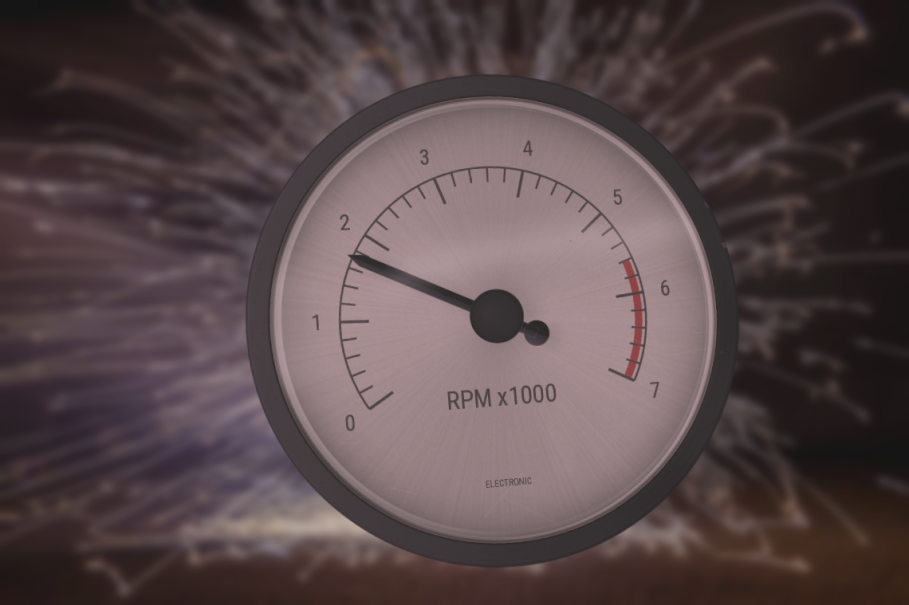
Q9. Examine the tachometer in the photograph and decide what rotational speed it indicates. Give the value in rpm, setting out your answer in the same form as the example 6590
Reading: 1700
